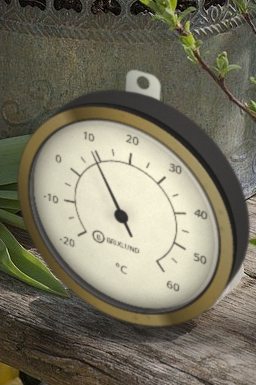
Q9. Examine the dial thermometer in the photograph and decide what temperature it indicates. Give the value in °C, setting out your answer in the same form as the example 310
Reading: 10
